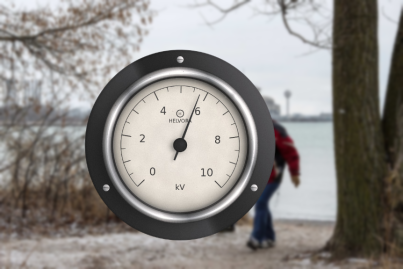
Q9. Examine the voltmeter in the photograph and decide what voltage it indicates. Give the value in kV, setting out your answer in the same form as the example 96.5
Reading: 5.75
